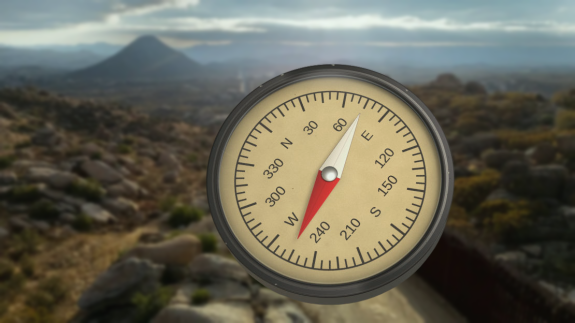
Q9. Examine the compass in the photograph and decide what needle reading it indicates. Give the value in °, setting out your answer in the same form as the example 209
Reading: 255
